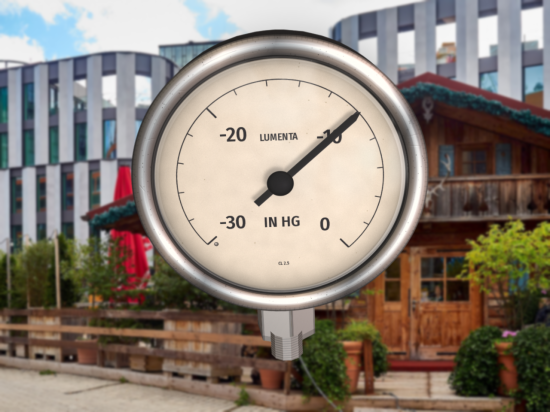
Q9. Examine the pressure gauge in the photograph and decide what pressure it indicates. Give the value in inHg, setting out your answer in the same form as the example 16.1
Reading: -10
